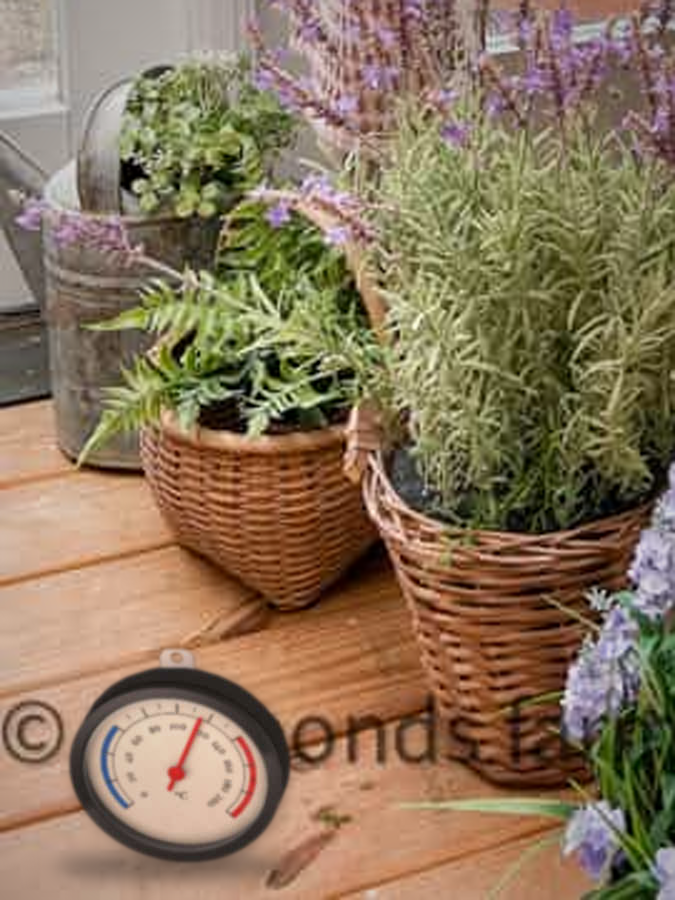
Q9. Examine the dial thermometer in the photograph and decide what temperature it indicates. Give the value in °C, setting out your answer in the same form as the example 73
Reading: 115
